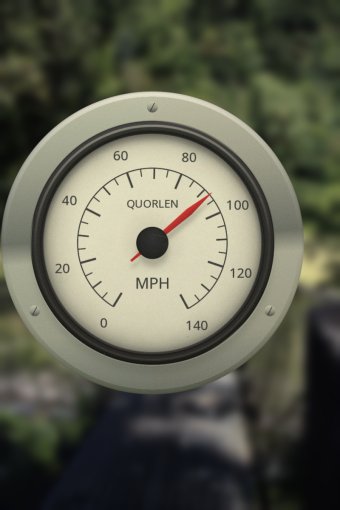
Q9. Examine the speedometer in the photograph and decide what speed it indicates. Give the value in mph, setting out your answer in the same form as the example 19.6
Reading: 92.5
